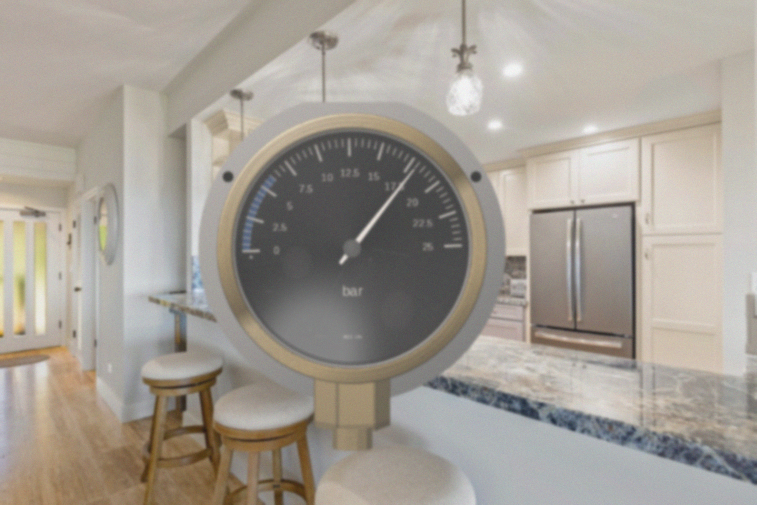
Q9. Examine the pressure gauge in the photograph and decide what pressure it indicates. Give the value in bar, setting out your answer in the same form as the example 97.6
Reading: 18
